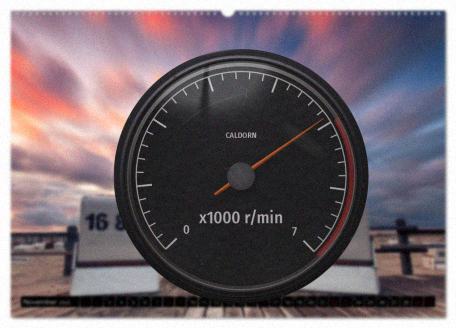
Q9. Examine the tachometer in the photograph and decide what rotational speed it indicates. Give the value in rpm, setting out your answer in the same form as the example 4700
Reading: 4900
